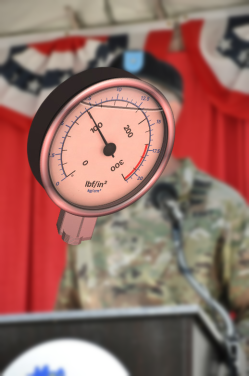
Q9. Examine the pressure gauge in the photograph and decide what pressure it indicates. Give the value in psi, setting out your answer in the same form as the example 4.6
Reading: 100
